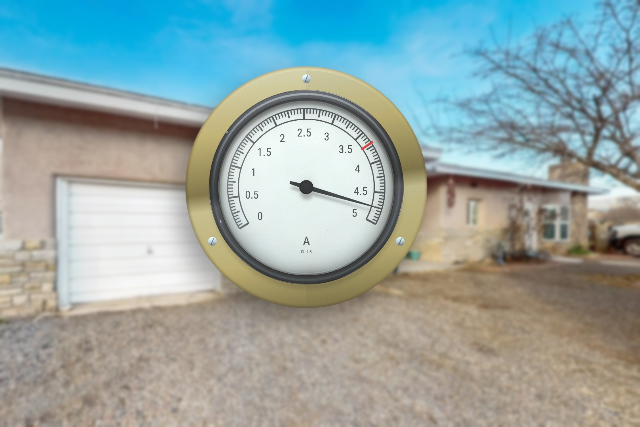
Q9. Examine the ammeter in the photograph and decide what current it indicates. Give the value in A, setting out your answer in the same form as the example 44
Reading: 4.75
